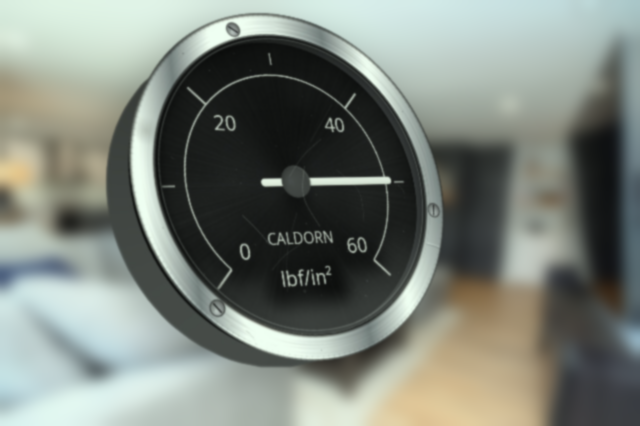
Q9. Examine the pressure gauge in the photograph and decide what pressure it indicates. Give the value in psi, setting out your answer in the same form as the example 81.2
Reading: 50
